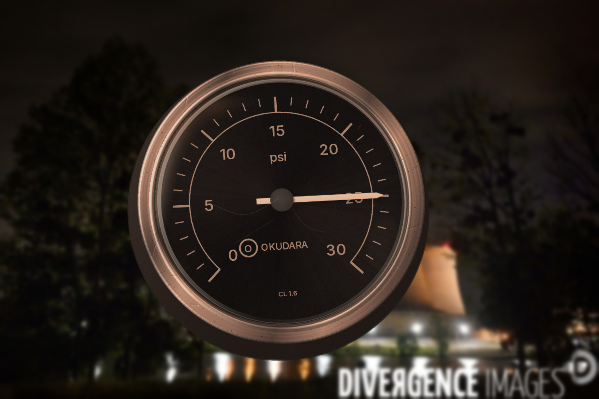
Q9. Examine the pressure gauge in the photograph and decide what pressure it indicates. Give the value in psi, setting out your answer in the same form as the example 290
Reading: 25
